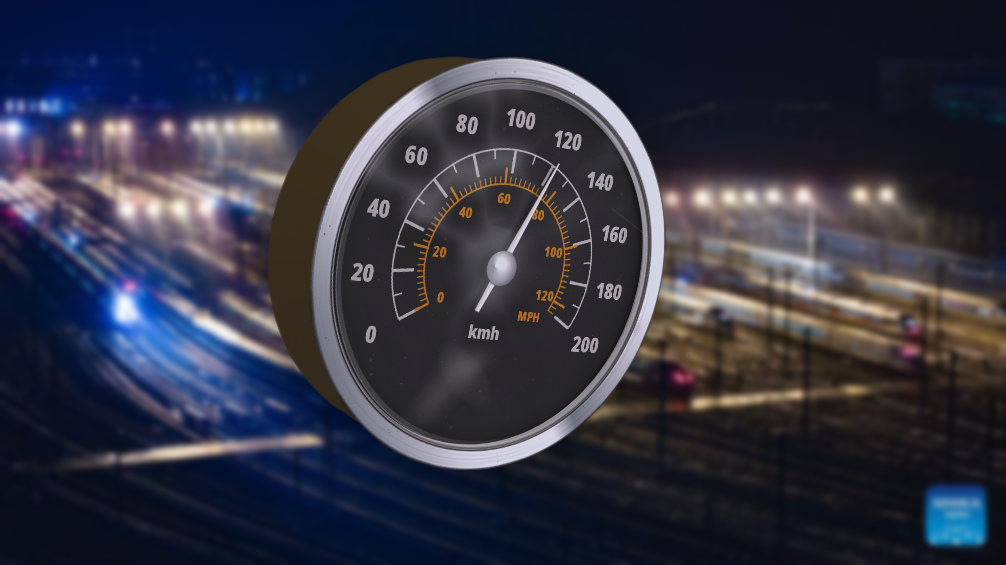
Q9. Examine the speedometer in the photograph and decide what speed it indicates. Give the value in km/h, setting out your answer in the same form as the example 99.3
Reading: 120
